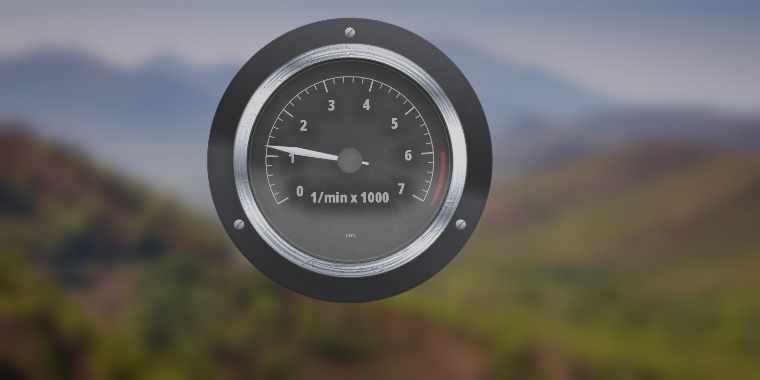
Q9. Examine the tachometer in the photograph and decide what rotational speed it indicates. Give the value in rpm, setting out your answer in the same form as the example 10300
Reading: 1200
